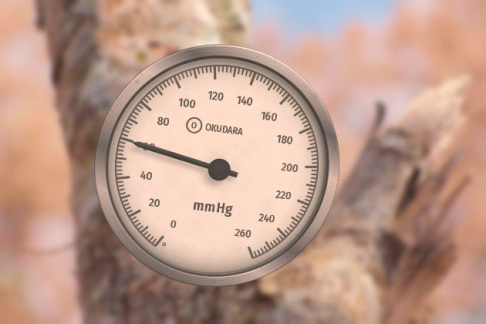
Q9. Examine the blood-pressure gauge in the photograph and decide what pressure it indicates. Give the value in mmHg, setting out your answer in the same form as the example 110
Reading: 60
